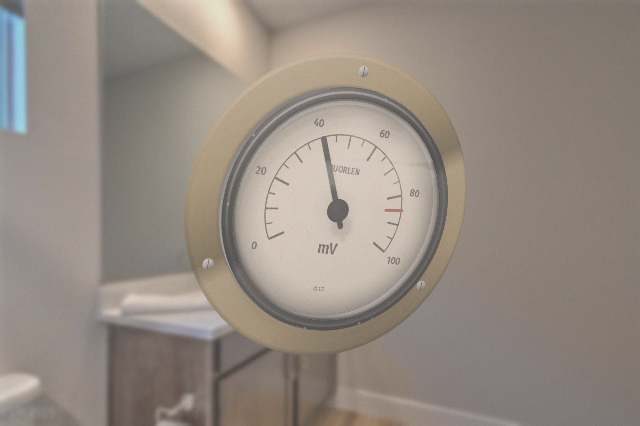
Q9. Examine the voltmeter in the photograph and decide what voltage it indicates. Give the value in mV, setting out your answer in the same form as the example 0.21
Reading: 40
